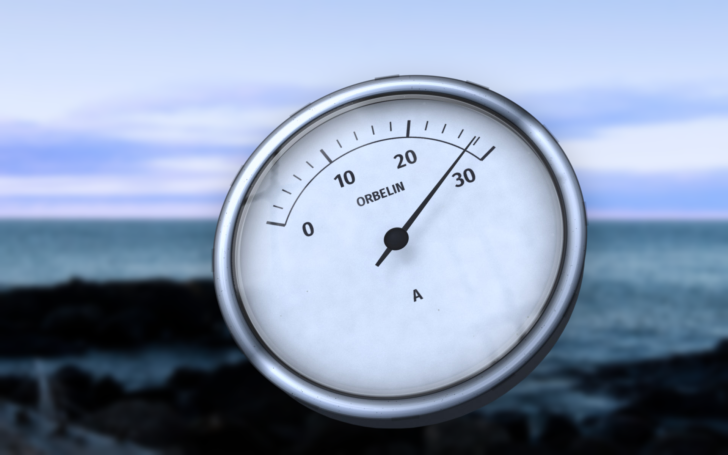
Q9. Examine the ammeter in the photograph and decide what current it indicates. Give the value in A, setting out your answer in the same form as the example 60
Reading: 28
